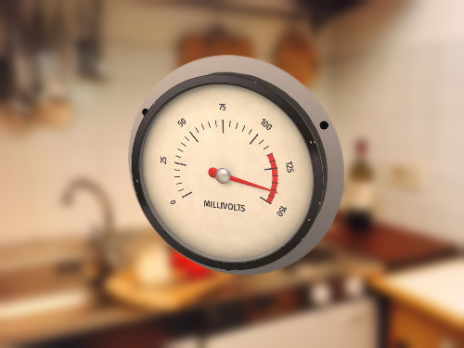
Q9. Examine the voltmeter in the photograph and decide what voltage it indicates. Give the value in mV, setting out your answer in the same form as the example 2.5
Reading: 140
